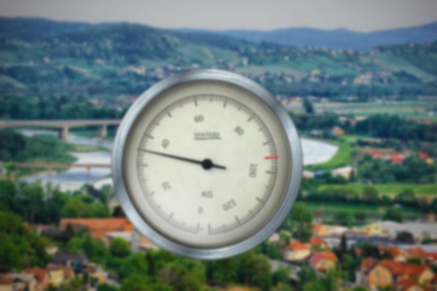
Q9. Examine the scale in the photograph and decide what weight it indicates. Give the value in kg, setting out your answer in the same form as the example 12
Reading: 35
